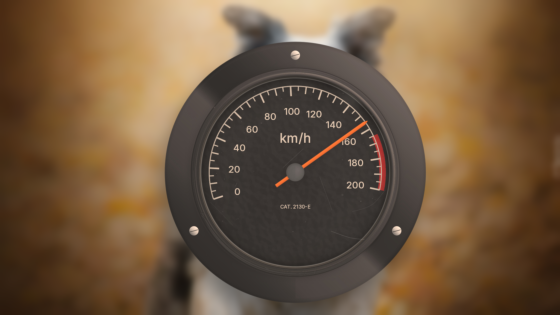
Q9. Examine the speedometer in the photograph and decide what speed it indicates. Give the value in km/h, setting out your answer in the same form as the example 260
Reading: 155
